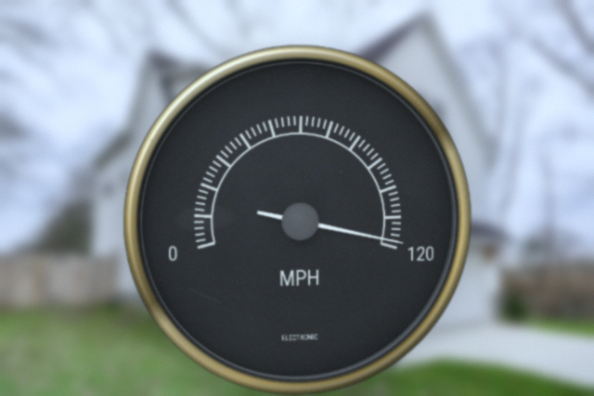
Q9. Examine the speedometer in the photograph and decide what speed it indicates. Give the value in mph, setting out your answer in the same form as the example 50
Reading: 118
